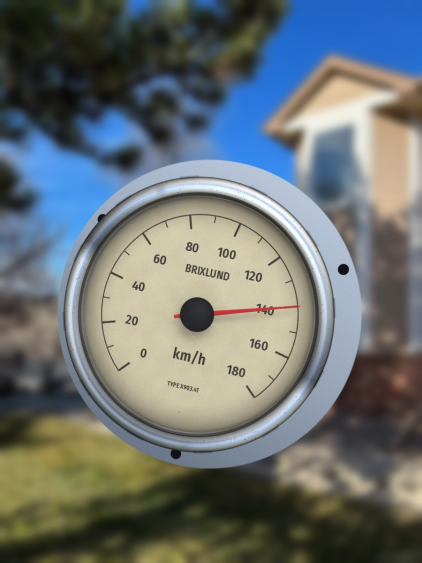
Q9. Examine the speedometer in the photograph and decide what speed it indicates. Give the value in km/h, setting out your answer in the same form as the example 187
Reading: 140
